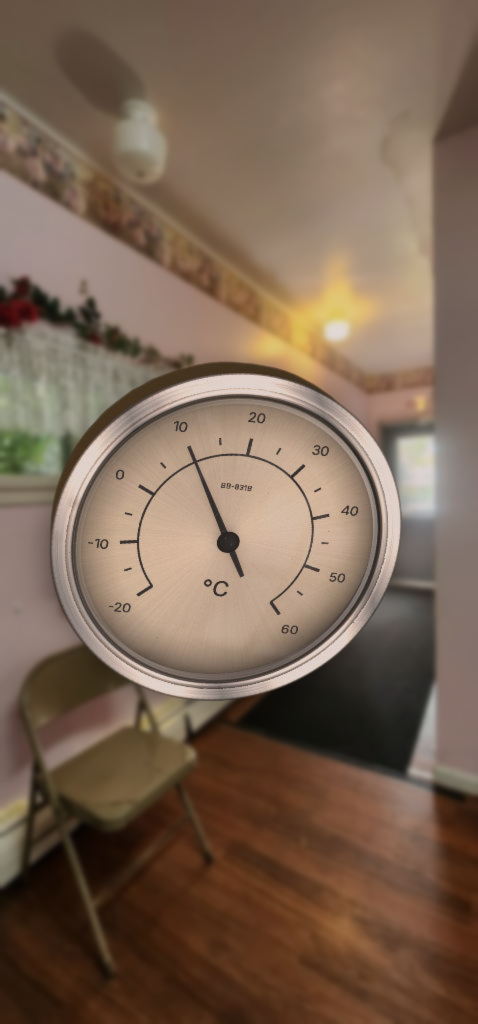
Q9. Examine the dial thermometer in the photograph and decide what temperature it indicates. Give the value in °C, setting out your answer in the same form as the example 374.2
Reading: 10
